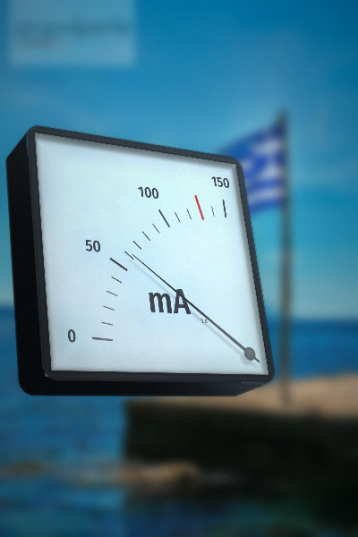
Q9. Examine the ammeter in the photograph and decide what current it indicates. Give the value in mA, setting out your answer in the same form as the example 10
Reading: 60
